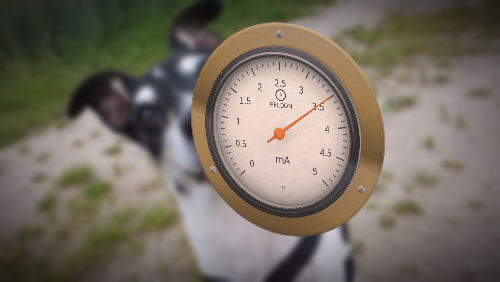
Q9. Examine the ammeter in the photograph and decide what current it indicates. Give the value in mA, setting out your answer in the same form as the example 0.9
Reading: 3.5
